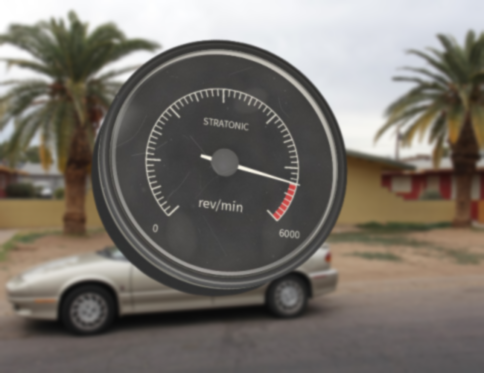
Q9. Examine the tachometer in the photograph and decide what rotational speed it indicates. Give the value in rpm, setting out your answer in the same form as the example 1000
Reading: 5300
